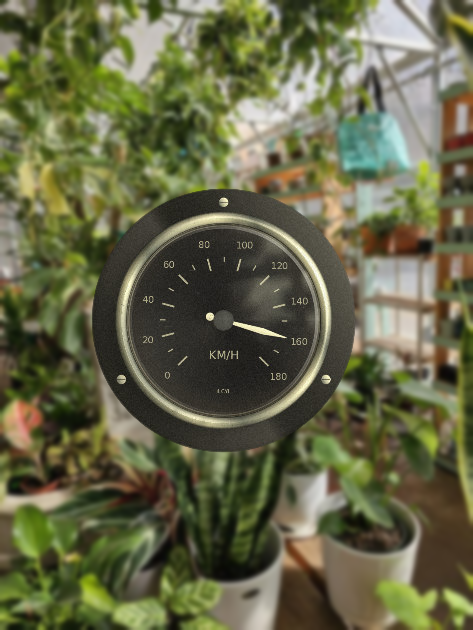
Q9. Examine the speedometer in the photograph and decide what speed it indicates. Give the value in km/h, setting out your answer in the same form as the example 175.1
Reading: 160
